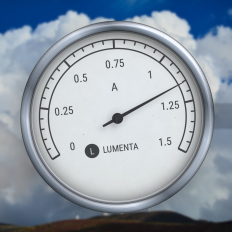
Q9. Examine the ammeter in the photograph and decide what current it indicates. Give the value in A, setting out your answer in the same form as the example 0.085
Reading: 1.15
